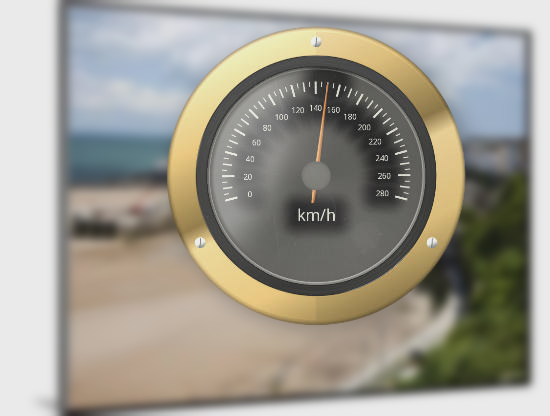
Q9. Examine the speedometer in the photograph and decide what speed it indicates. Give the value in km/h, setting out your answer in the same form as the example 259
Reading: 150
